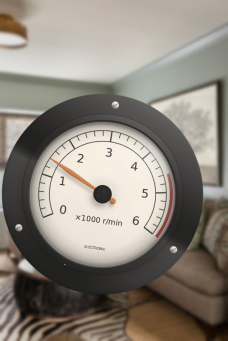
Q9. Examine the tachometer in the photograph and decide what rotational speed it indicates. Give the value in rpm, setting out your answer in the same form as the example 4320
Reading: 1400
